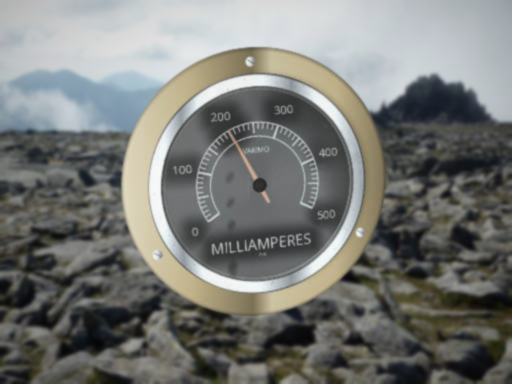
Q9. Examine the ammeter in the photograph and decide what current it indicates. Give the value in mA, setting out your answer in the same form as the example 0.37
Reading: 200
